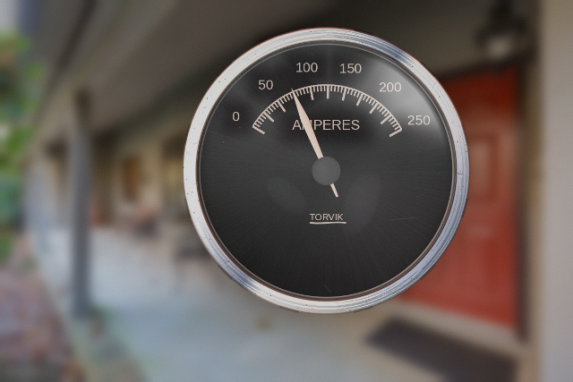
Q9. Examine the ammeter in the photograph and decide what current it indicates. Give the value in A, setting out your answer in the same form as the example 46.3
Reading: 75
